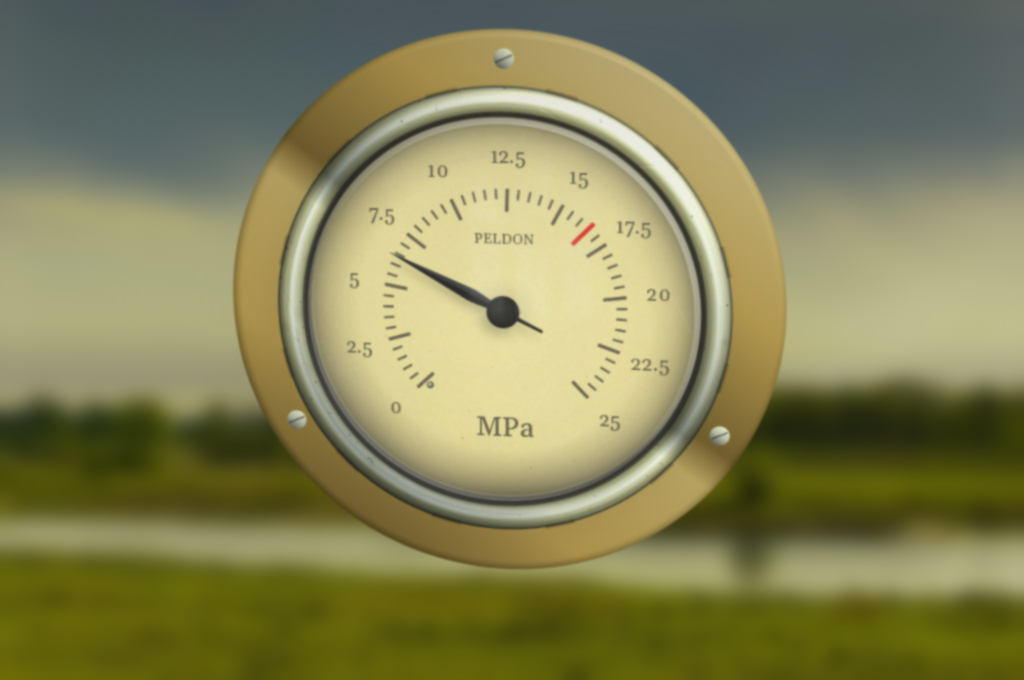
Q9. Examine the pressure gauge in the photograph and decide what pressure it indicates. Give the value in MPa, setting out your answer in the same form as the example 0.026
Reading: 6.5
